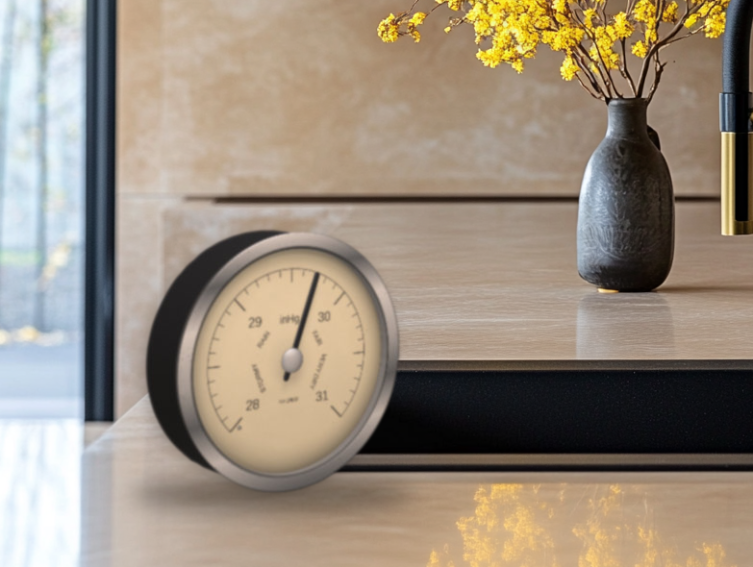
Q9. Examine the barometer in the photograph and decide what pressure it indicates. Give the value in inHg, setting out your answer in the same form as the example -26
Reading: 29.7
